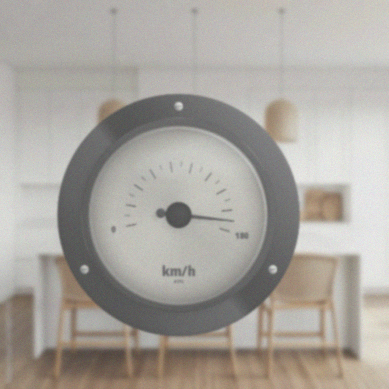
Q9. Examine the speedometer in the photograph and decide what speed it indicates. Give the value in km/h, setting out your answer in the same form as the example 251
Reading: 170
